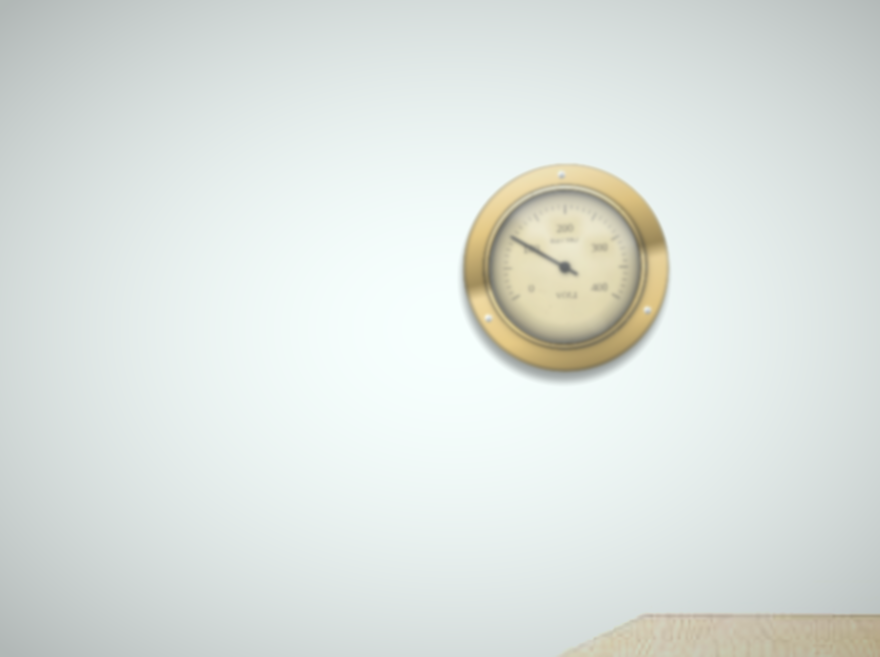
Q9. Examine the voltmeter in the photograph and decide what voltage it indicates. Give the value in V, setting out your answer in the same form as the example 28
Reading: 100
